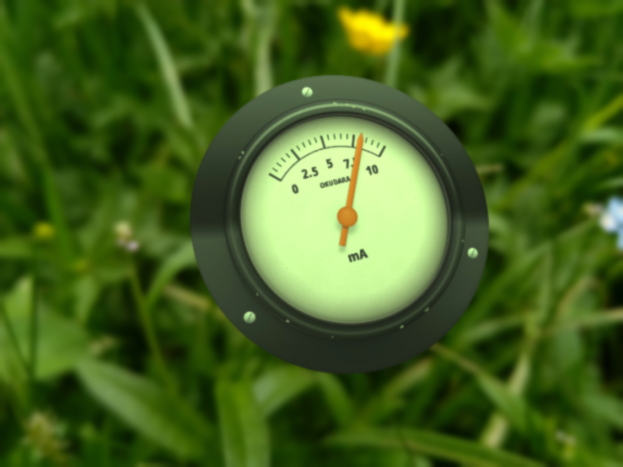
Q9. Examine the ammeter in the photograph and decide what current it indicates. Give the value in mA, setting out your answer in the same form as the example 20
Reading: 8
